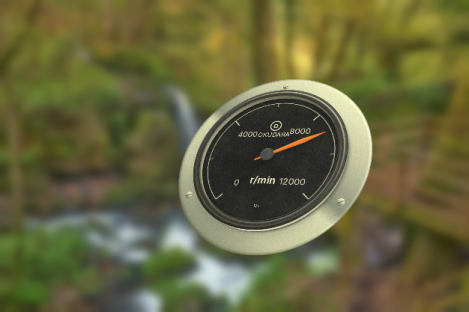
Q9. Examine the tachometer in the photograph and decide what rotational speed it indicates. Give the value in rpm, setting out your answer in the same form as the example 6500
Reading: 9000
